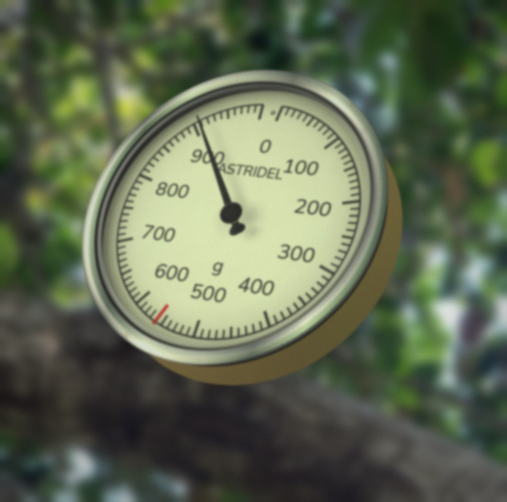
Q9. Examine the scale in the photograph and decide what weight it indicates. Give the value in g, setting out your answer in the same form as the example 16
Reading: 910
